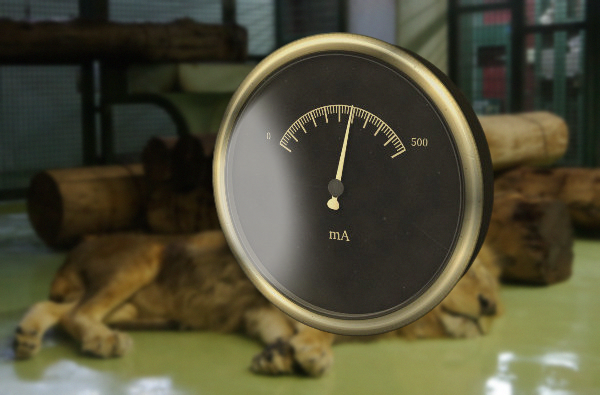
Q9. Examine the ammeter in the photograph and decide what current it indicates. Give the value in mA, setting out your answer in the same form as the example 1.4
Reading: 300
